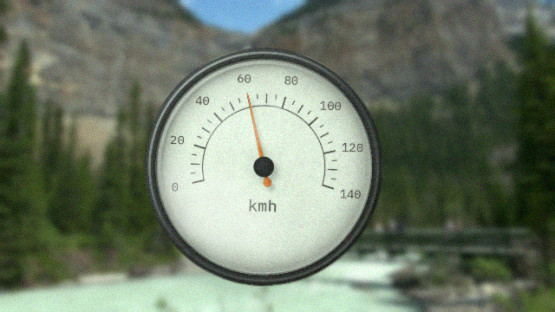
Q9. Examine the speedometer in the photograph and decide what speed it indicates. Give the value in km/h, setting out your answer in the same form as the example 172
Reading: 60
